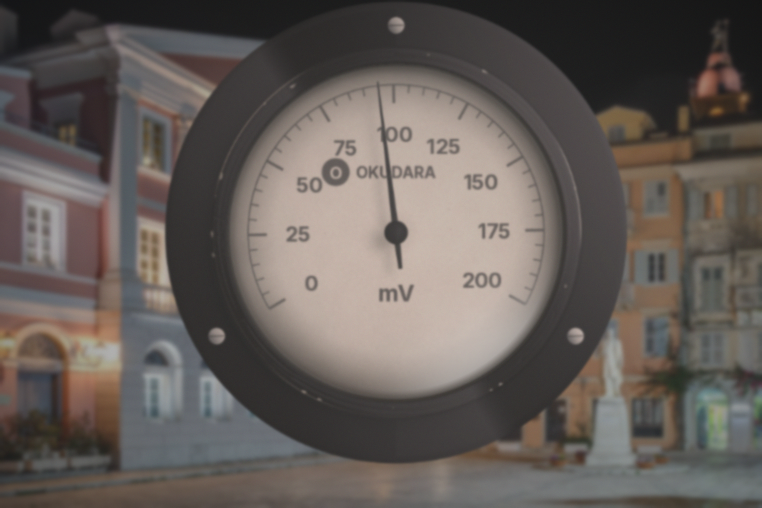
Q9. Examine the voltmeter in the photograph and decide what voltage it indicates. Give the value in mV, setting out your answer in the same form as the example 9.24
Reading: 95
